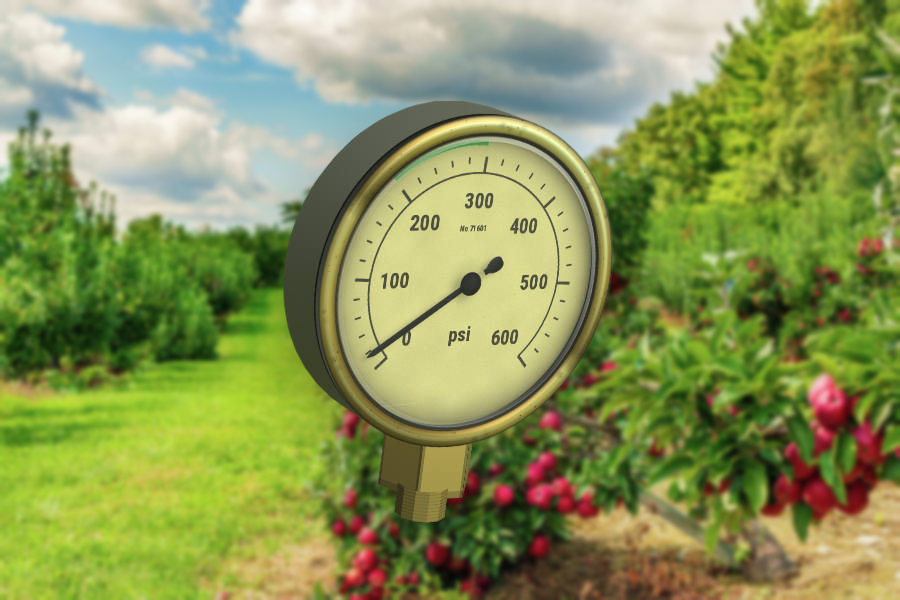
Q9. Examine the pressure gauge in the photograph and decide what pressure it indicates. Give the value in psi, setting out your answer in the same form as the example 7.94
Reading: 20
